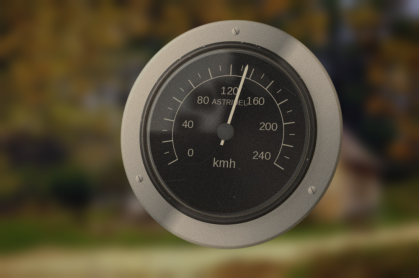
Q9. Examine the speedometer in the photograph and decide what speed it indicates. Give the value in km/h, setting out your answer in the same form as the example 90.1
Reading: 135
